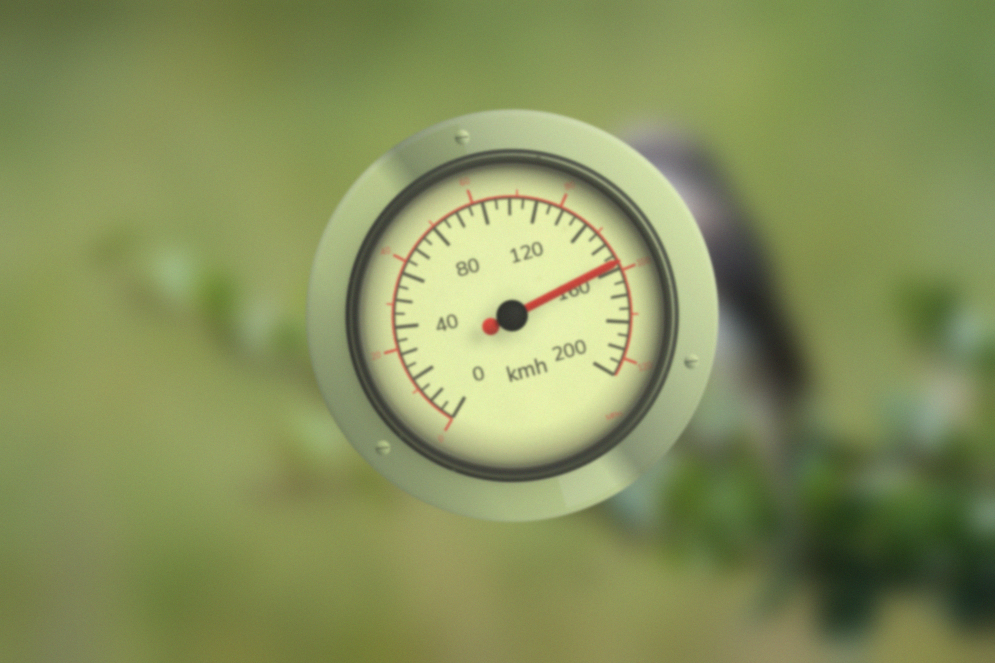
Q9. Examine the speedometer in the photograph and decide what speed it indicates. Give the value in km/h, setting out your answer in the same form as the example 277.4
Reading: 157.5
